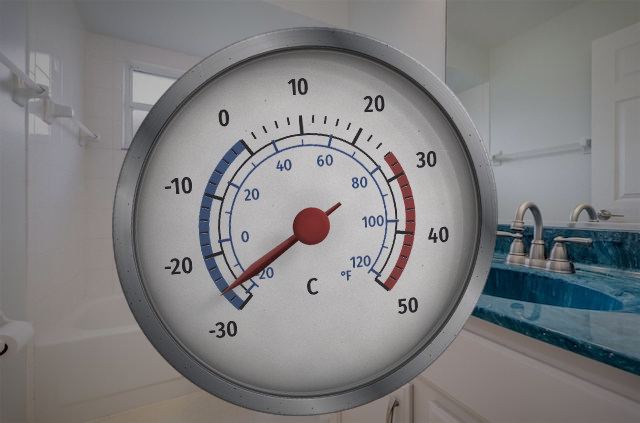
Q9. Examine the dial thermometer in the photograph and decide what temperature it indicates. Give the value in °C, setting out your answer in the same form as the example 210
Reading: -26
